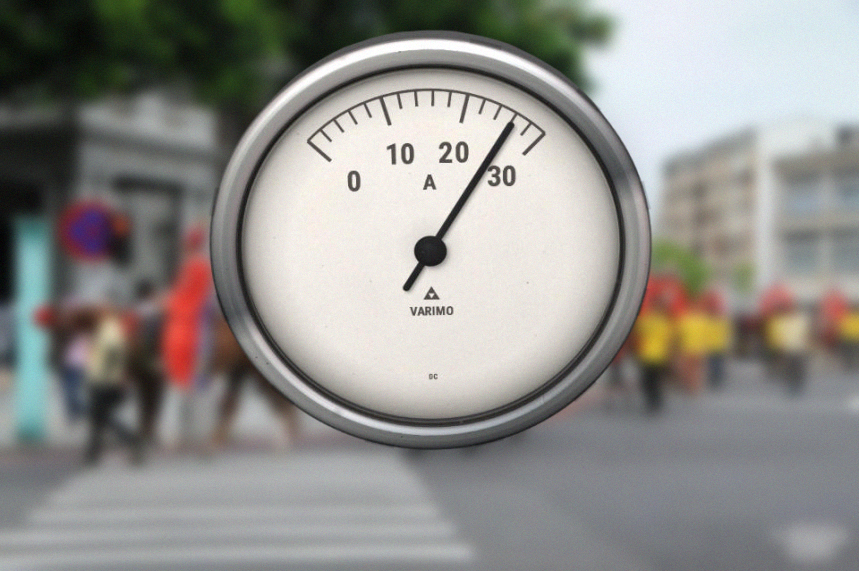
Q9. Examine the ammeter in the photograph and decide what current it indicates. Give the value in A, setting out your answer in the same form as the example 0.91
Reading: 26
